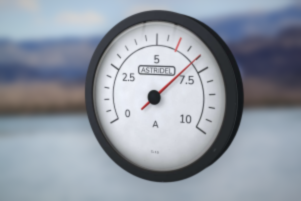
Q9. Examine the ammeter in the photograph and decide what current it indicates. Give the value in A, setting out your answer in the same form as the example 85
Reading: 7
